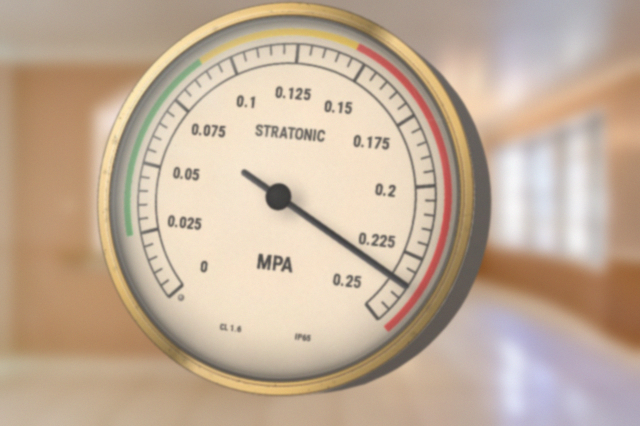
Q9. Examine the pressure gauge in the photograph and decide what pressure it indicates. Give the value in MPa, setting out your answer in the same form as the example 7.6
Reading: 0.235
